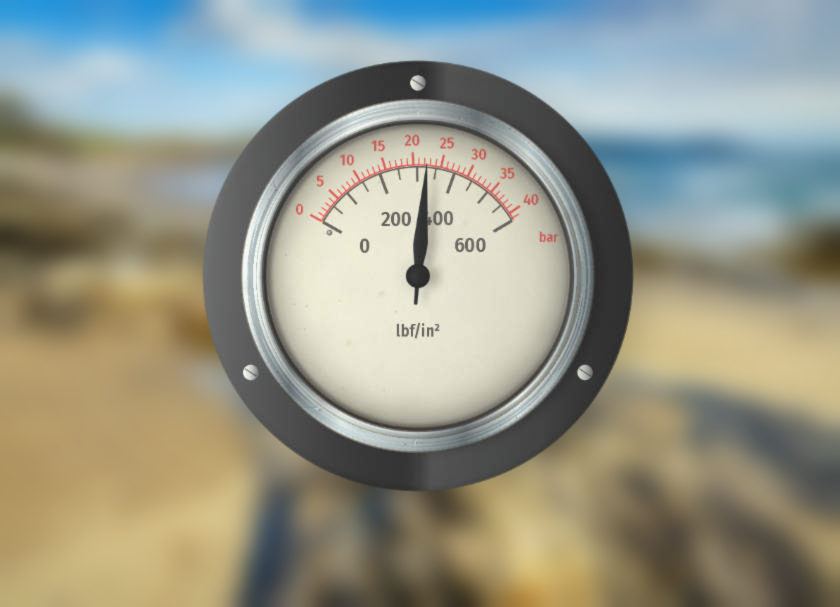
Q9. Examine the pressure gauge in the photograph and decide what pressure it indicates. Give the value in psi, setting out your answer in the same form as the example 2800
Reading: 325
